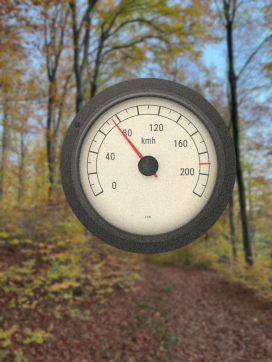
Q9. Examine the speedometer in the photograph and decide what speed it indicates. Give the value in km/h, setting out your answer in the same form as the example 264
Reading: 75
